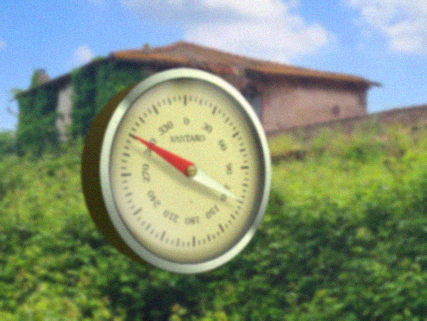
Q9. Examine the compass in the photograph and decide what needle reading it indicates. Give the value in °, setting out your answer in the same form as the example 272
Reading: 300
